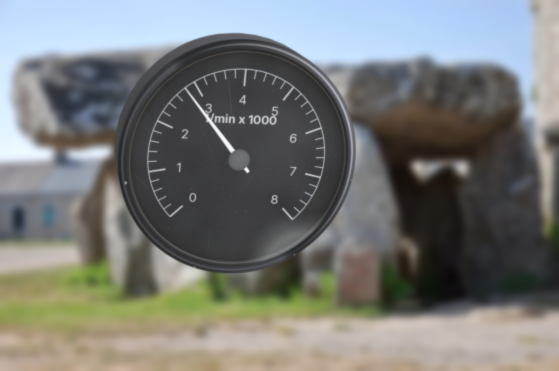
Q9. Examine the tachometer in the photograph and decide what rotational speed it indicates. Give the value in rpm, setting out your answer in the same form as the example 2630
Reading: 2800
